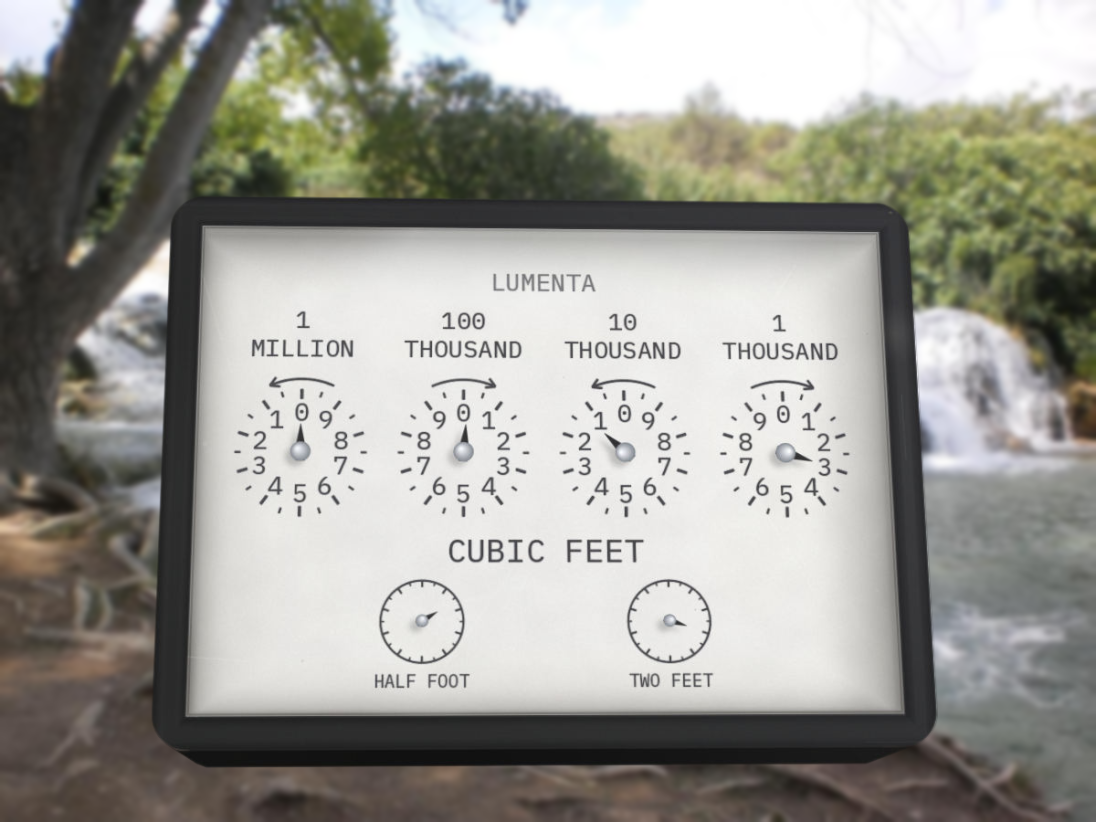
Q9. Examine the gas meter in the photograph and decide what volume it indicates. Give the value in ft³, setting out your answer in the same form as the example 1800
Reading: 1300
